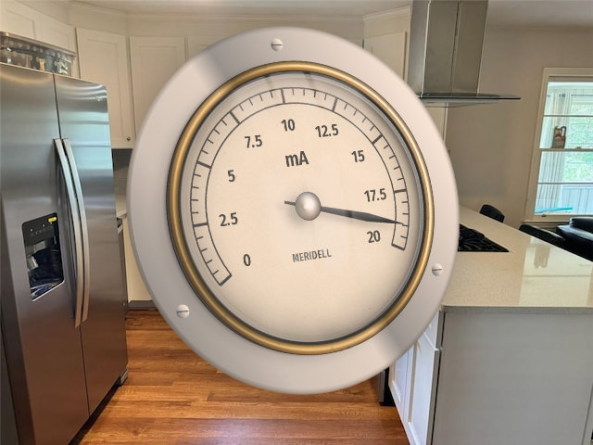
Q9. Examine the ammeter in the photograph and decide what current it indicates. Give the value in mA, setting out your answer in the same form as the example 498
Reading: 19
